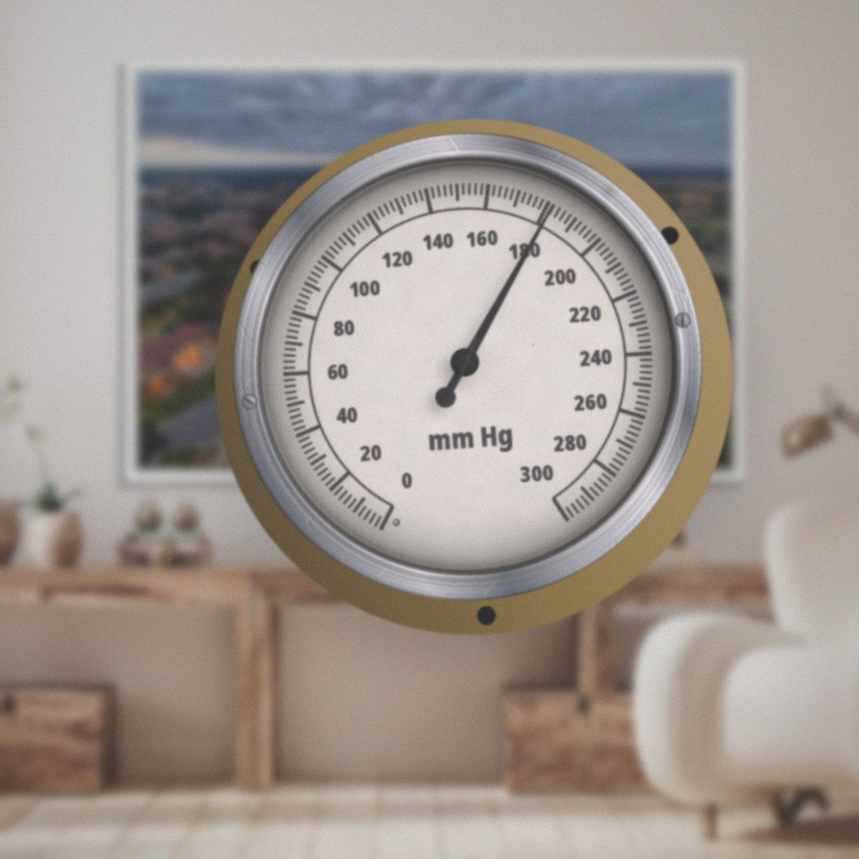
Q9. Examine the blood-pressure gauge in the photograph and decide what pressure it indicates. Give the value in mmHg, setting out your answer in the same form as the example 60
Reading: 182
